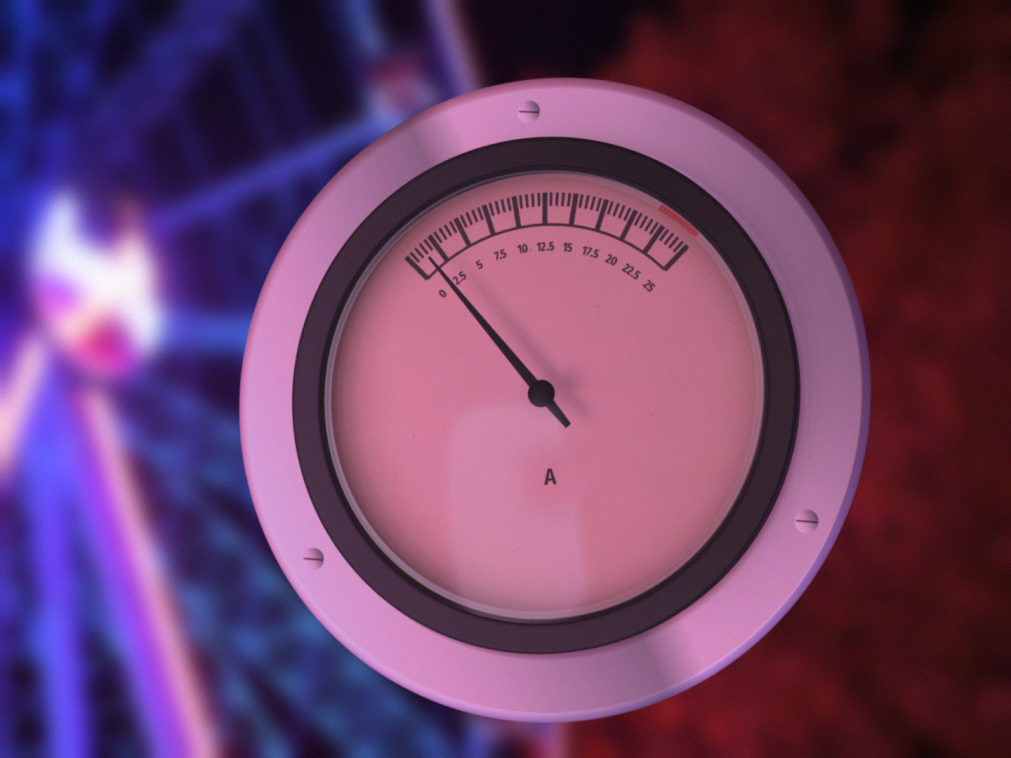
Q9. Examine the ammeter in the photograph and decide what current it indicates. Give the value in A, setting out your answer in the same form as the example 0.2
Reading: 1.5
